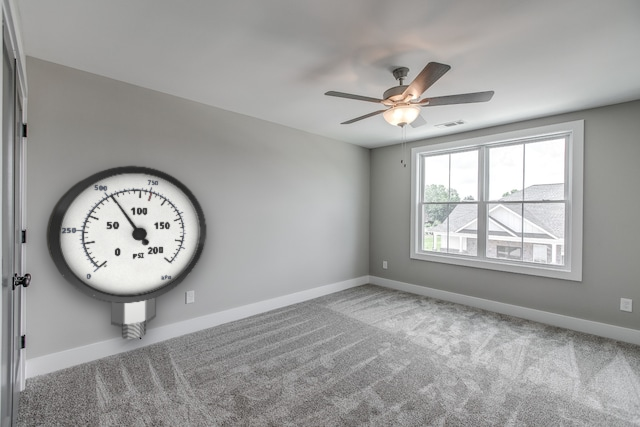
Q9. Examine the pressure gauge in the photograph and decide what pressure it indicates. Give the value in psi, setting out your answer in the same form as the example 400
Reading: 75
